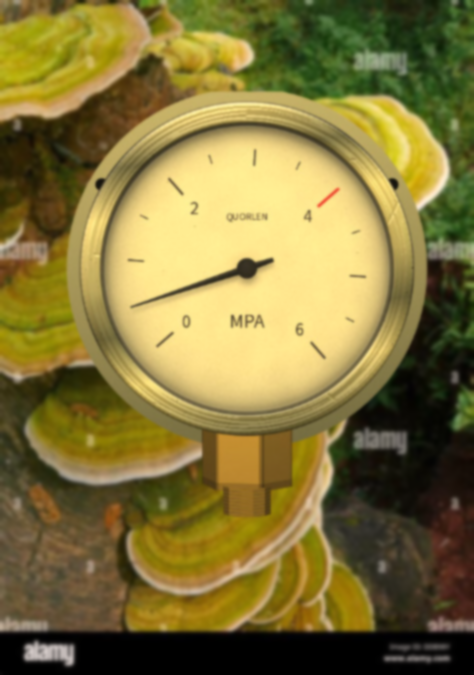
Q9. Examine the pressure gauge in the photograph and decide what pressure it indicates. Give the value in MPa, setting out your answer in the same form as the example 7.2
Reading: 0.5
